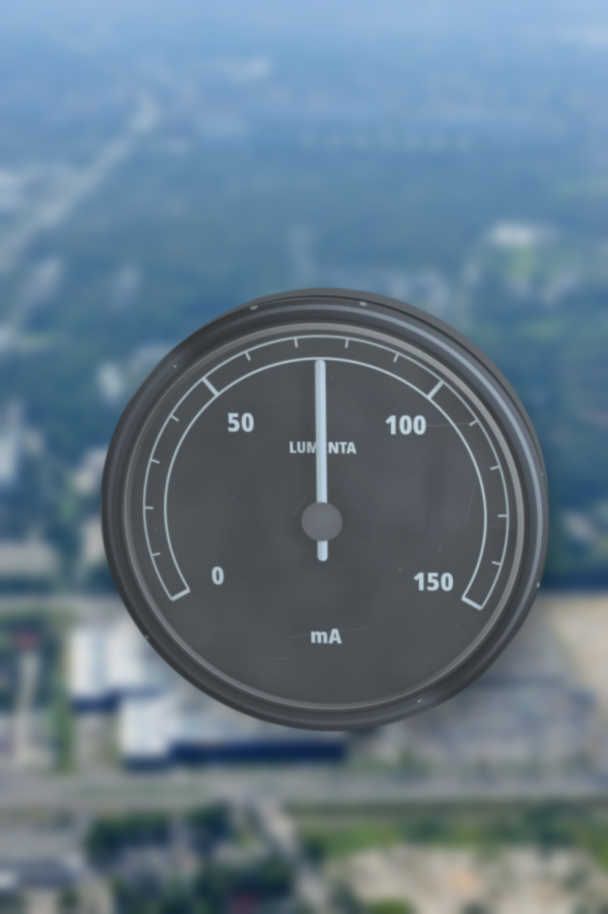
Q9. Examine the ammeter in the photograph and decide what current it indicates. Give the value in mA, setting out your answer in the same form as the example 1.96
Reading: 75
